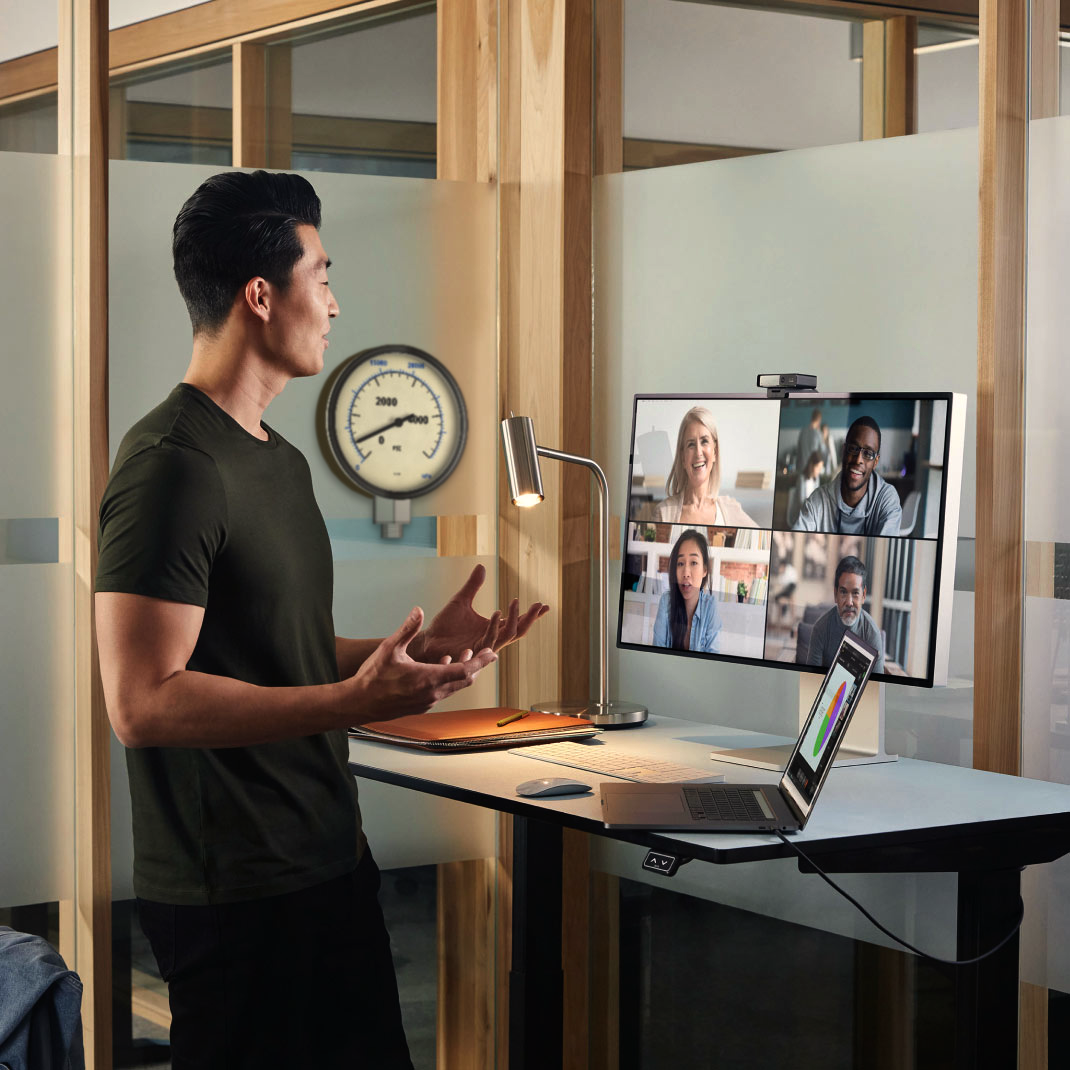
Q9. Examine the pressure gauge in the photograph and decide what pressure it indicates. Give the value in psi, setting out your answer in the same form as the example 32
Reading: 400
